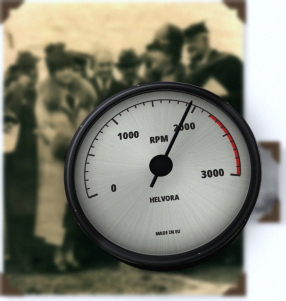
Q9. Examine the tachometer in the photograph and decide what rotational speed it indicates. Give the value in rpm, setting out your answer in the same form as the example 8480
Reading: 1950
